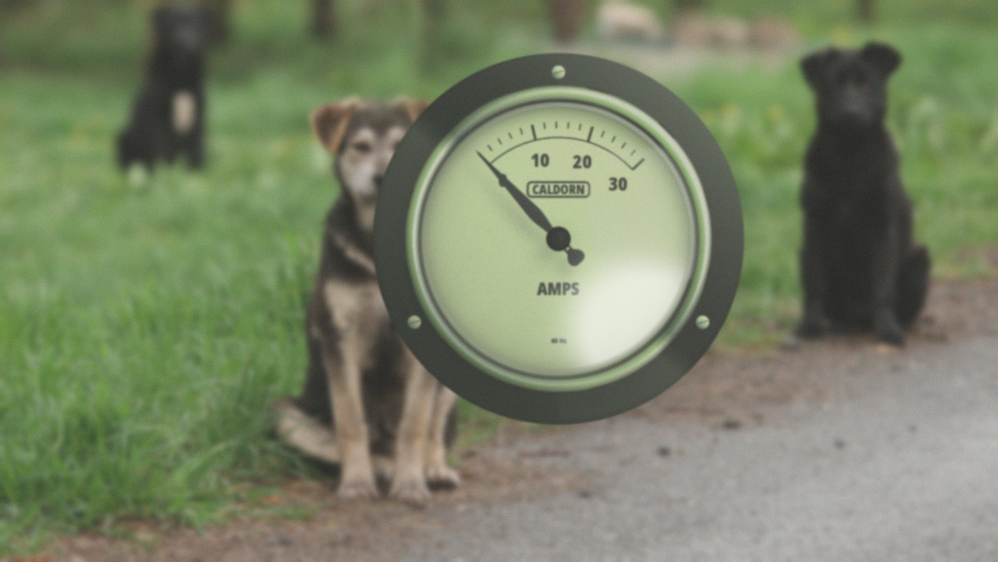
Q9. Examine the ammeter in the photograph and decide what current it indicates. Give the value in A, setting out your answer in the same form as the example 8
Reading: 0
